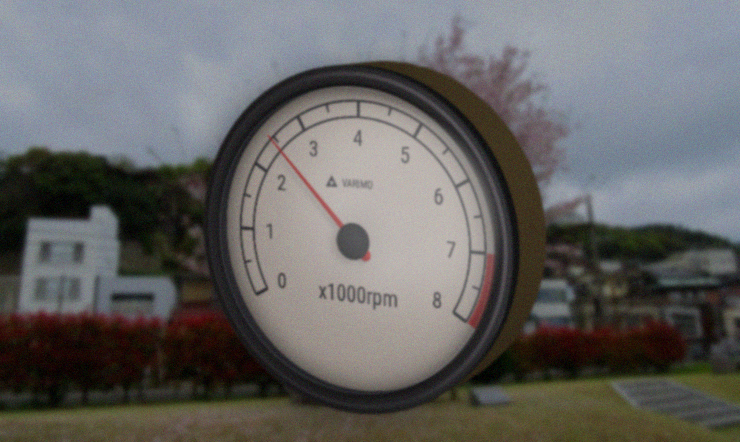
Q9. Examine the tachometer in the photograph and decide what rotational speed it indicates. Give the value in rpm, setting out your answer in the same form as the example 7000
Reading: 2500
